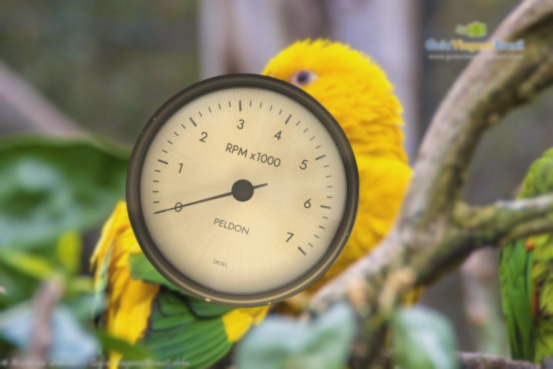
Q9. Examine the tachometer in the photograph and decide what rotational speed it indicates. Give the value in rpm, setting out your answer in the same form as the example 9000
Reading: 0
